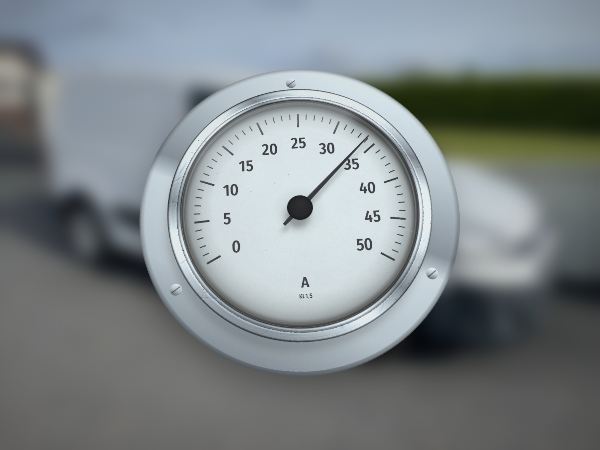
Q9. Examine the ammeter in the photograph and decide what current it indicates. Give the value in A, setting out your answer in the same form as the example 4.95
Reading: 34
